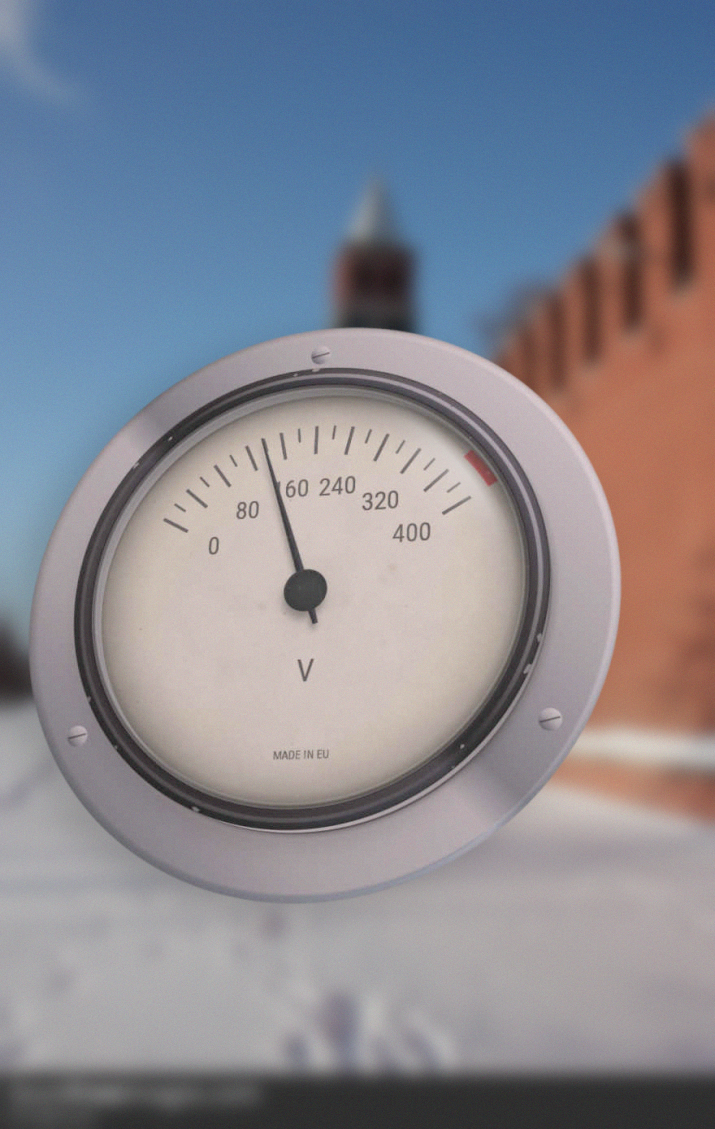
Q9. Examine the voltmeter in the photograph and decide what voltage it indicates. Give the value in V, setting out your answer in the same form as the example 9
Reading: 140
